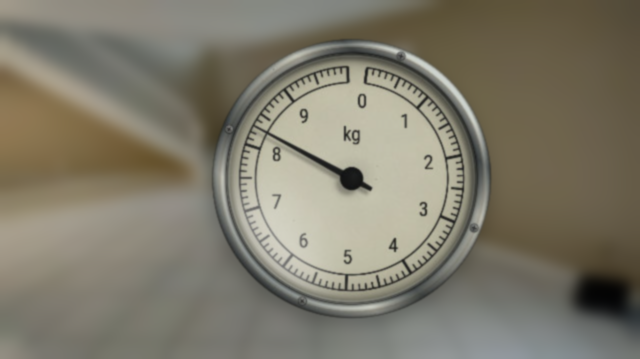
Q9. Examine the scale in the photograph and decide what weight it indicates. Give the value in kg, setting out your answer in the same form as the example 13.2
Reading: 8.3
